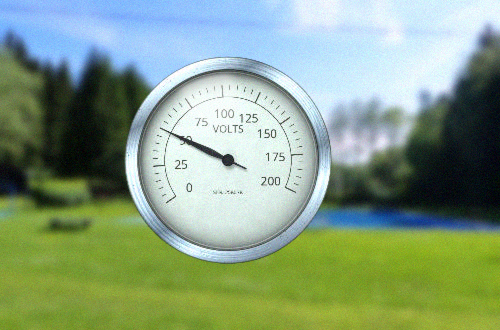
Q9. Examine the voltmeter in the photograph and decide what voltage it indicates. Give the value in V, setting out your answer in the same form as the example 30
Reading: 50
